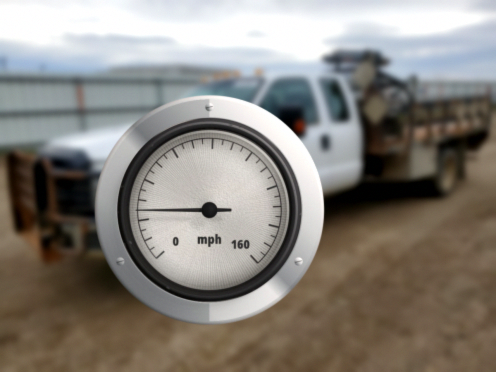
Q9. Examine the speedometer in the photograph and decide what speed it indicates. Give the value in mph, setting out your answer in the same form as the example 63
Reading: 25
